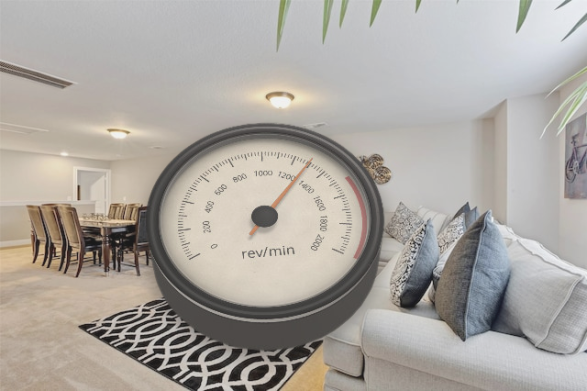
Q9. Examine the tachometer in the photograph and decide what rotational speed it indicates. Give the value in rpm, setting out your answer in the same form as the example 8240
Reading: 1300
